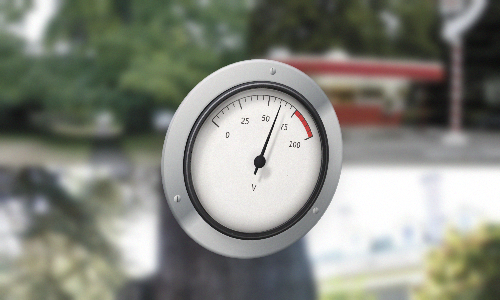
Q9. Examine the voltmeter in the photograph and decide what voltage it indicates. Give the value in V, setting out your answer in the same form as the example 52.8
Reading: 60
